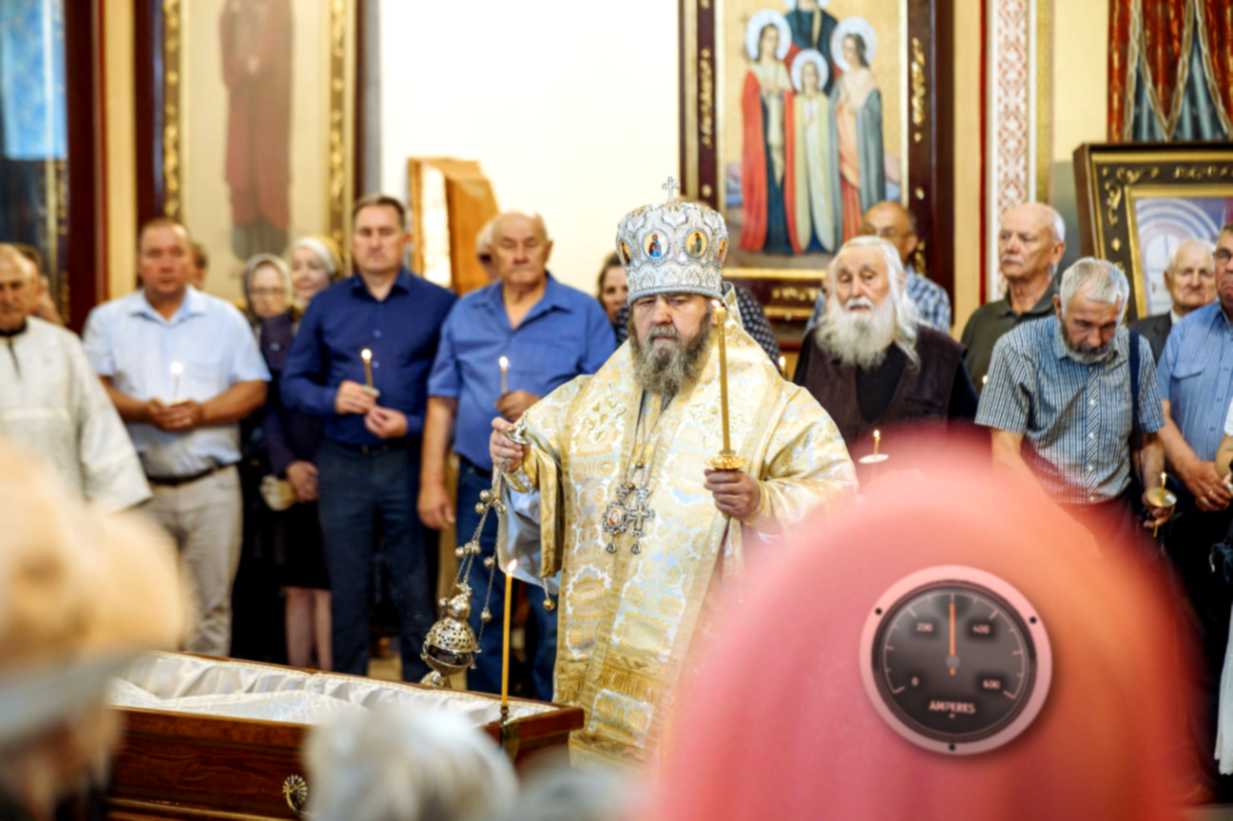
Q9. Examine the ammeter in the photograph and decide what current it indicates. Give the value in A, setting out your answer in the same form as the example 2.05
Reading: 300
